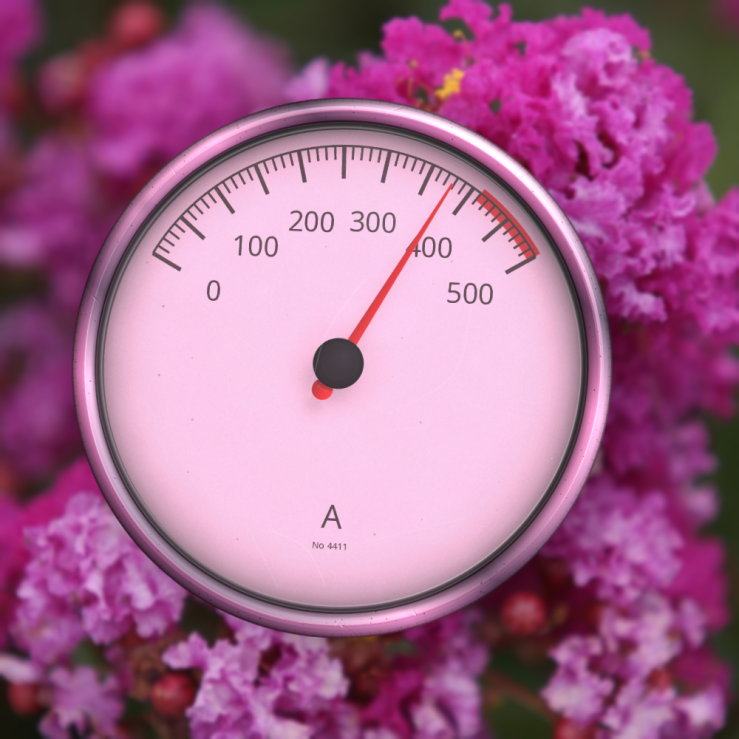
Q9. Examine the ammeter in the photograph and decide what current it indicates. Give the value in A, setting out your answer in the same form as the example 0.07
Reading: 380
